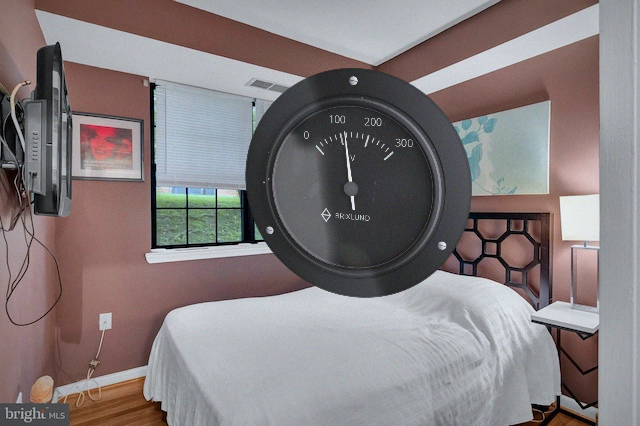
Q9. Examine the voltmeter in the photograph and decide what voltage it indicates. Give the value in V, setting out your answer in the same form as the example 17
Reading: 120
